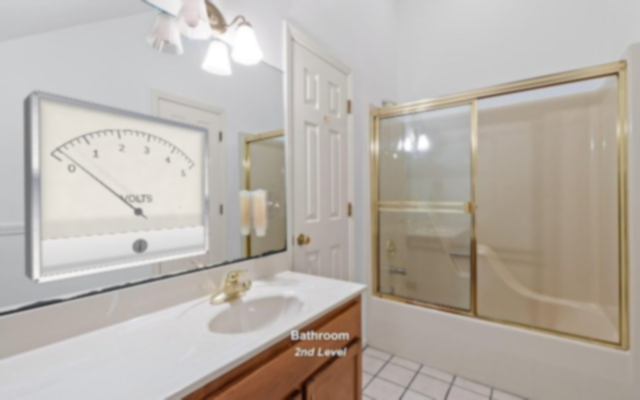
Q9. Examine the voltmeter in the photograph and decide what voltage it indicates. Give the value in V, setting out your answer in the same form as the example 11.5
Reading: 0.2
